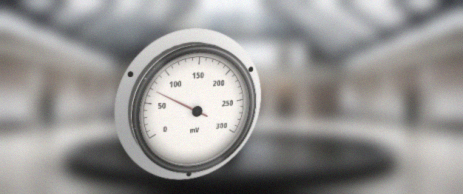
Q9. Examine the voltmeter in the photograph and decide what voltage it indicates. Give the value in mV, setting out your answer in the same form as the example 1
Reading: 70
